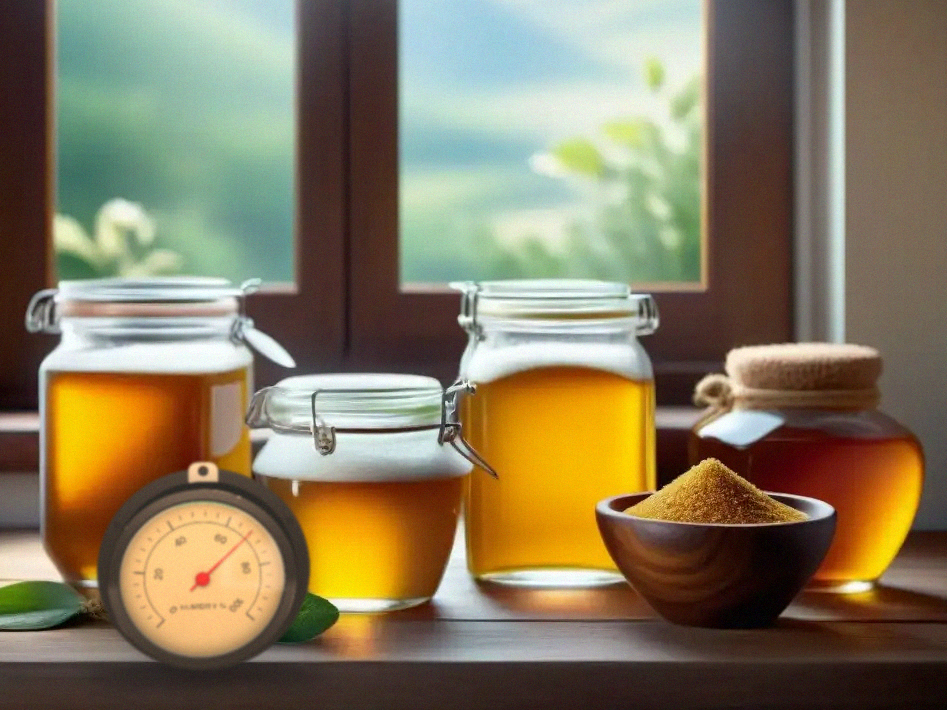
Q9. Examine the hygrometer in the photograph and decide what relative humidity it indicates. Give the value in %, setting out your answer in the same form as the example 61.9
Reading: 68
